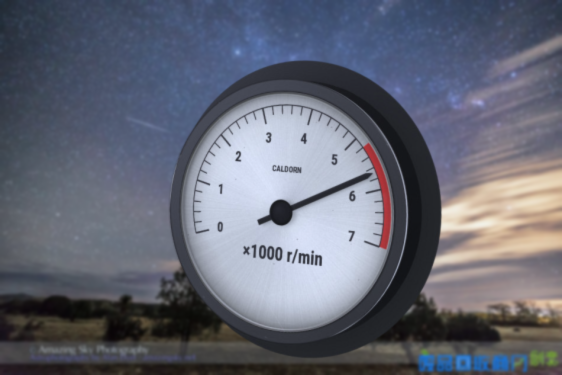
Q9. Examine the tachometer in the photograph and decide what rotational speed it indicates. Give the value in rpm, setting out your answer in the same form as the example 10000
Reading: 5700
